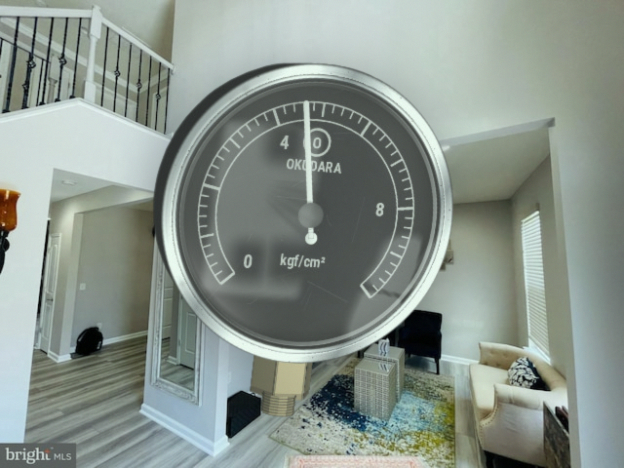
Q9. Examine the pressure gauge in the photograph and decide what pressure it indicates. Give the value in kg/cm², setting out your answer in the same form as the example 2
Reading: 4.6
